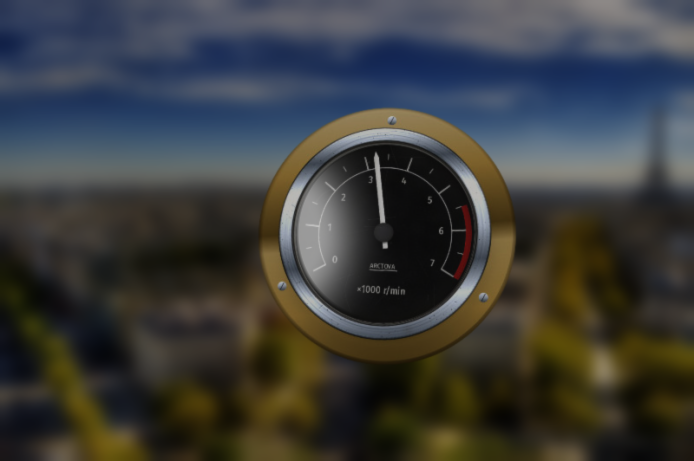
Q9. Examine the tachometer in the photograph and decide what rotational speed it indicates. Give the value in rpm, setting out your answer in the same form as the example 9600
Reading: 3250
